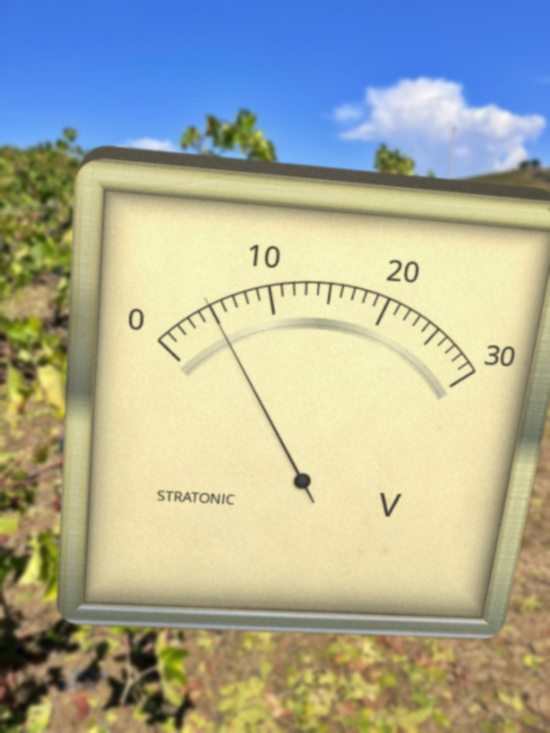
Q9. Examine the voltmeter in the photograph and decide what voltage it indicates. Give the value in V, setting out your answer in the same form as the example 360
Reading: 5
